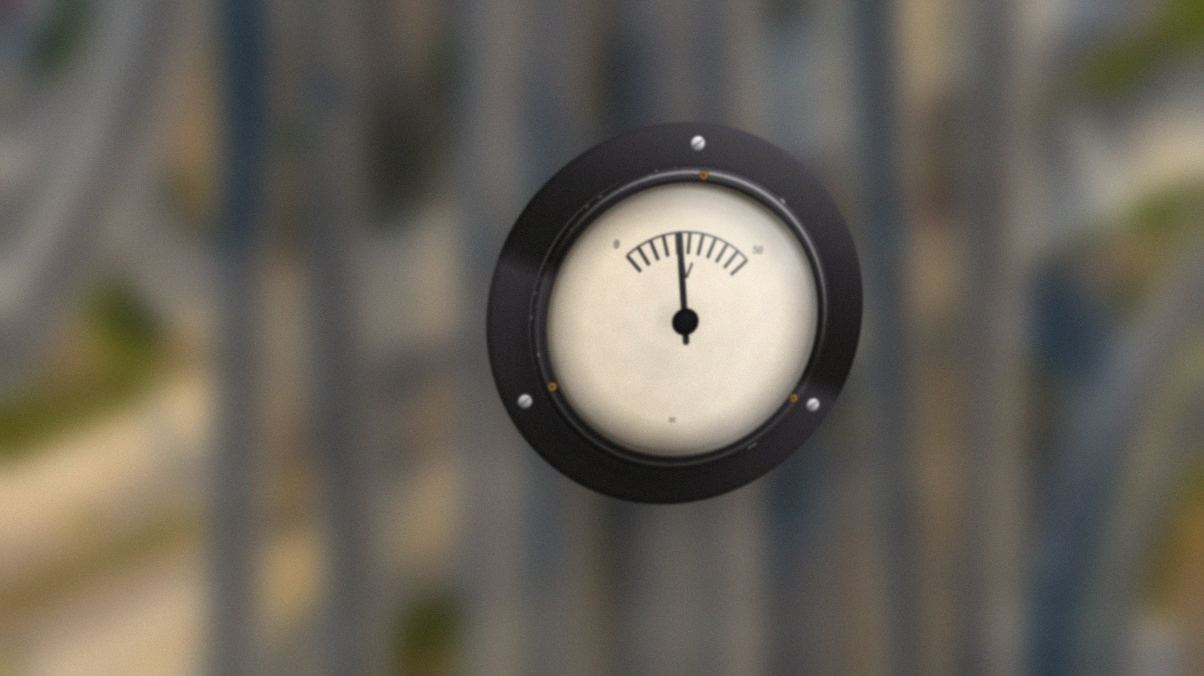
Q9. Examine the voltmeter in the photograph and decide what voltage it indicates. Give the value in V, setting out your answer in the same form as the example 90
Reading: 20
